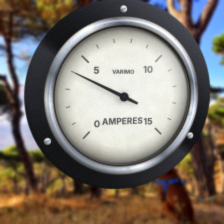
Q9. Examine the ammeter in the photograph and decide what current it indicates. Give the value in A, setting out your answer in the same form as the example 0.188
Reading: 4
